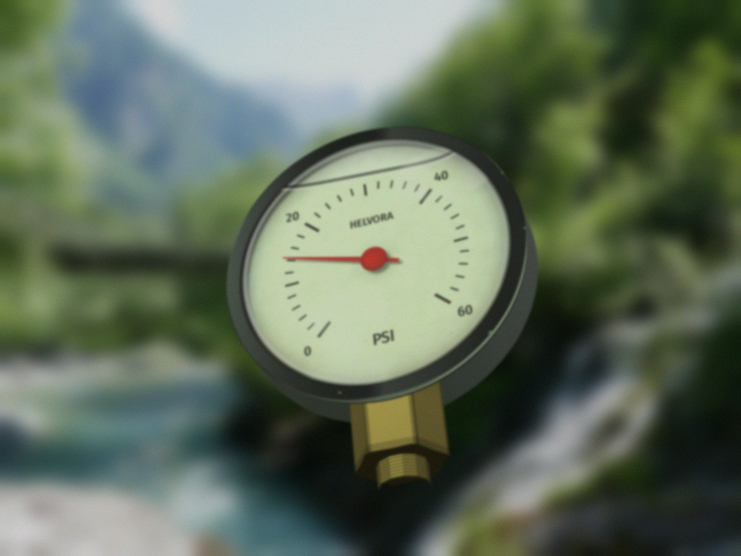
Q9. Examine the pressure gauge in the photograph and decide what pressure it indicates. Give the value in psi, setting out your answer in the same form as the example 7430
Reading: 14
